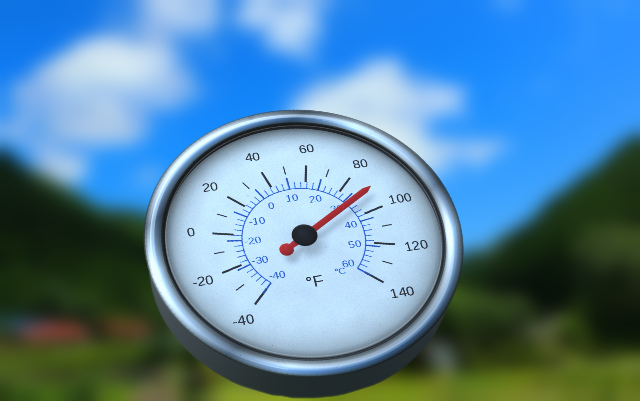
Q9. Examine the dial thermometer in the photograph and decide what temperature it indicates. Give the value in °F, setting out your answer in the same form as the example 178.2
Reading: 90
